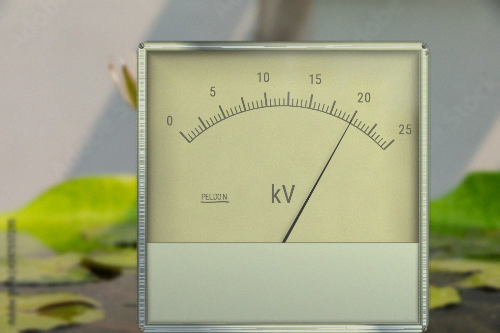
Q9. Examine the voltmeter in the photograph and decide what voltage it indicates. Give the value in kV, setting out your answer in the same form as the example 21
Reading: 20
